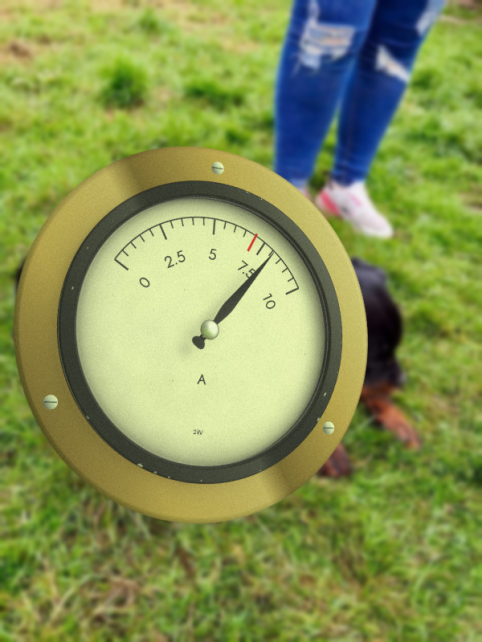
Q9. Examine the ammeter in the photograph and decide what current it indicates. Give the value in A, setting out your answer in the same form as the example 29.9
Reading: 8
